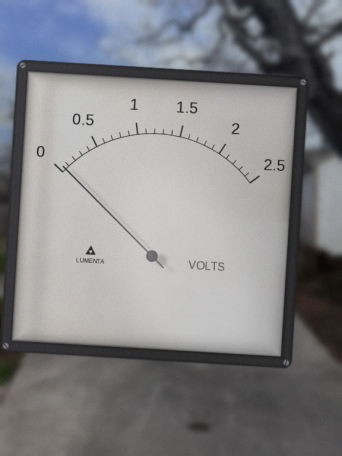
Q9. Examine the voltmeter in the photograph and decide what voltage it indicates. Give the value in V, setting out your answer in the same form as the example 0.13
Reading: 0.05
